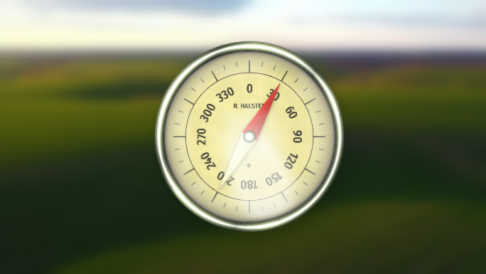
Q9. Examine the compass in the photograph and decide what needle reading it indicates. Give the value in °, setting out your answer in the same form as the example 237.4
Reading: 30
